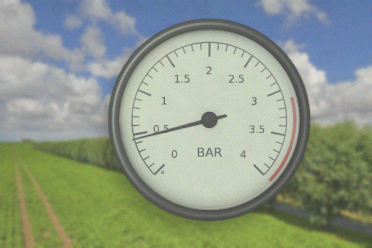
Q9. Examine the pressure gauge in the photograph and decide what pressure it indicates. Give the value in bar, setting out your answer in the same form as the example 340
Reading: 0.45
